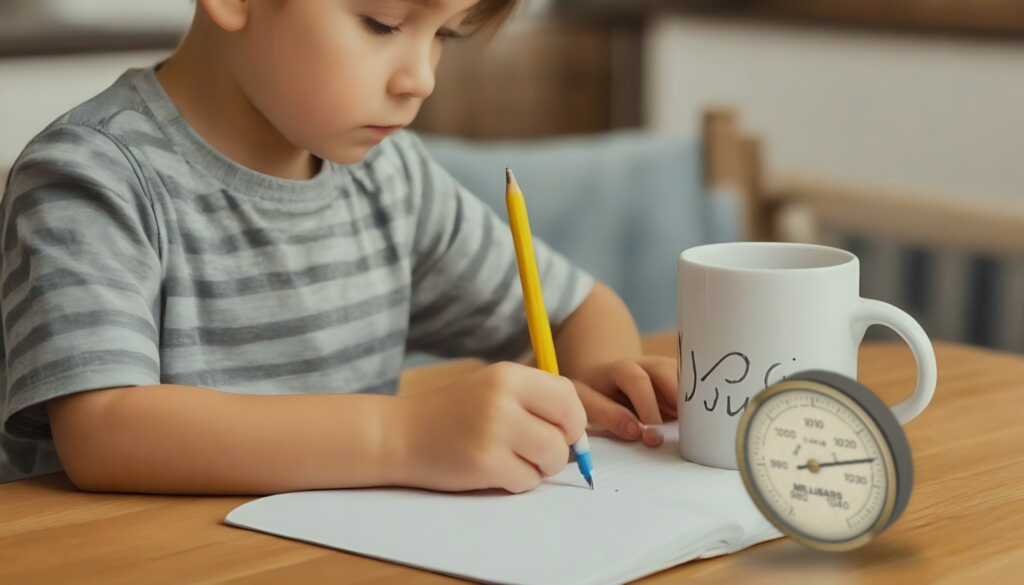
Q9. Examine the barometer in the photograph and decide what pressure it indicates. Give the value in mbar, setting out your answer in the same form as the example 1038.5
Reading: 1025
